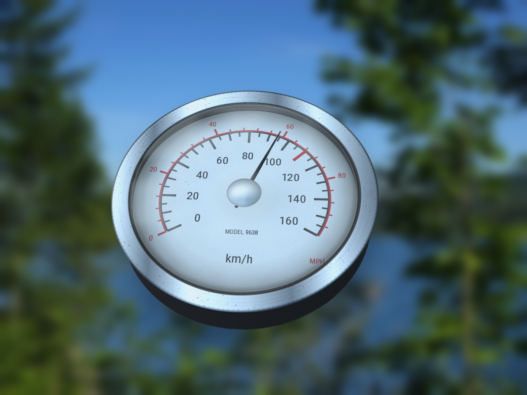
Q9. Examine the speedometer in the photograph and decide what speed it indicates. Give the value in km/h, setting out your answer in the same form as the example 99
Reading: 95
